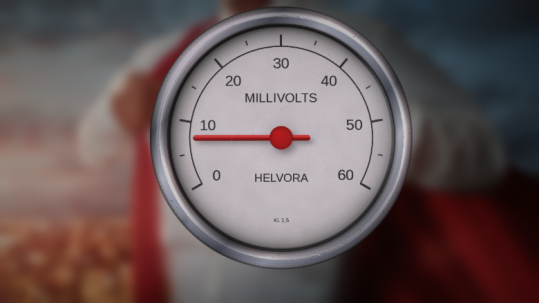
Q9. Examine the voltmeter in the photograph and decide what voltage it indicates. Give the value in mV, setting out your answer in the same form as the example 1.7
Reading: 7.5
